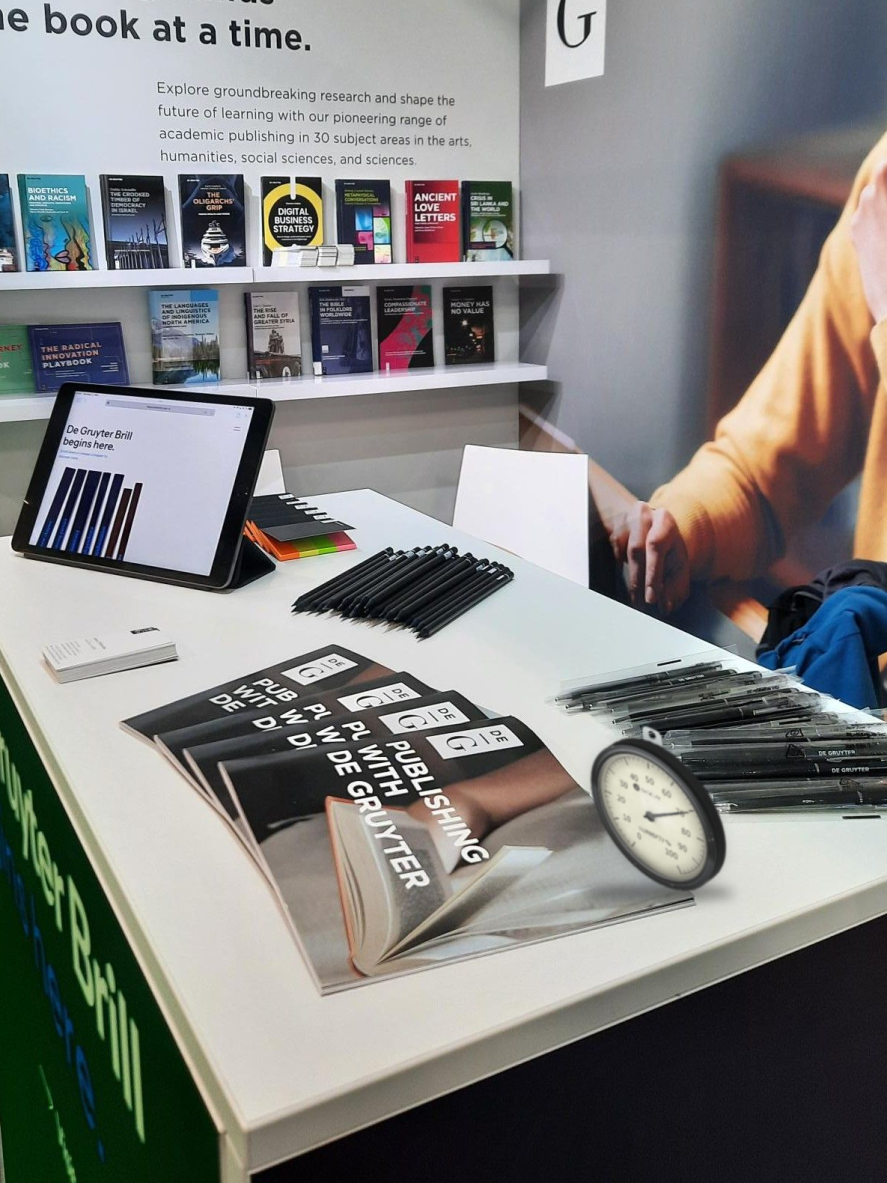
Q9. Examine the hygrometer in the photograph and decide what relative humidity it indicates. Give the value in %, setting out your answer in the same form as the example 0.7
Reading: 70
